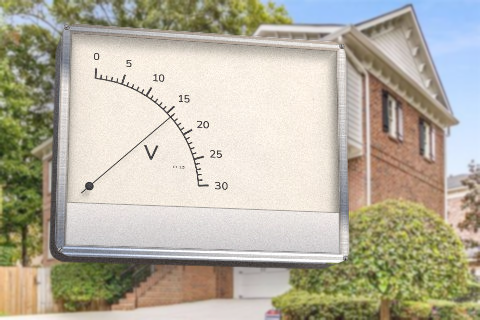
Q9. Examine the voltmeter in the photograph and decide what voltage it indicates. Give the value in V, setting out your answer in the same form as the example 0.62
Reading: 16
